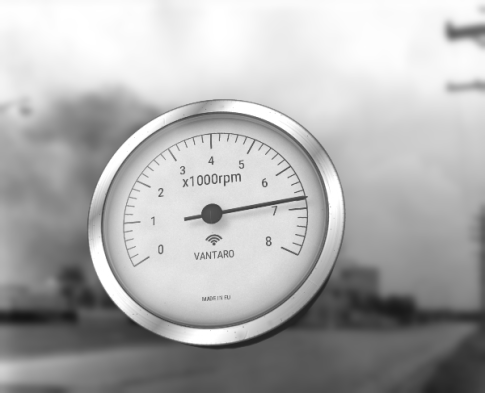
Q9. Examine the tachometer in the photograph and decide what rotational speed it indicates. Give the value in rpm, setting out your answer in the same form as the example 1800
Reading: 6800
